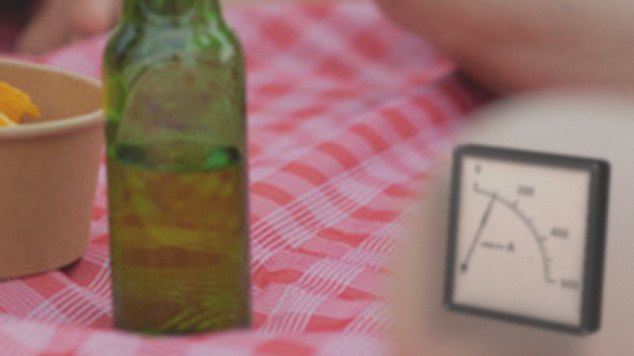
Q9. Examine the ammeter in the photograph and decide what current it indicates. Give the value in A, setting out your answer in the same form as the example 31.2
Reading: 100
